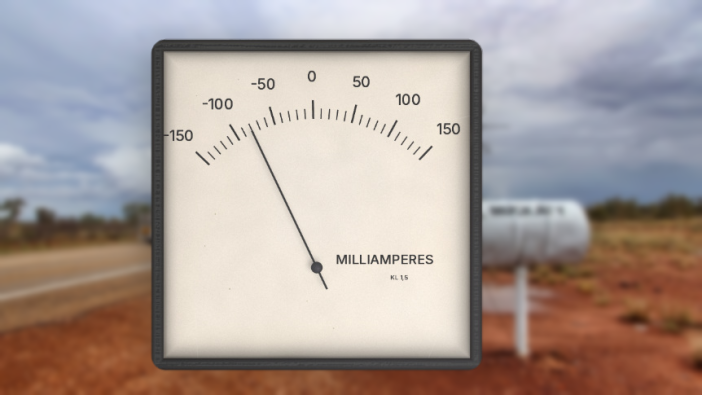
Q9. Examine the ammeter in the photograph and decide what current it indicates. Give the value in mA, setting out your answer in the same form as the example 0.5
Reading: -80
